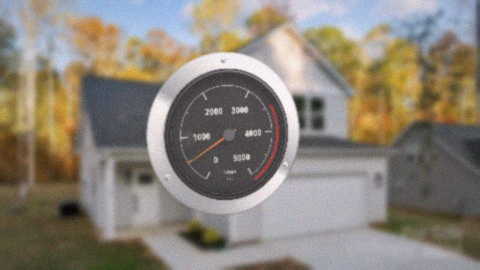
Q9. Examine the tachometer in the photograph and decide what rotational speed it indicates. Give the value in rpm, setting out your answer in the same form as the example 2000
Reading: 500
